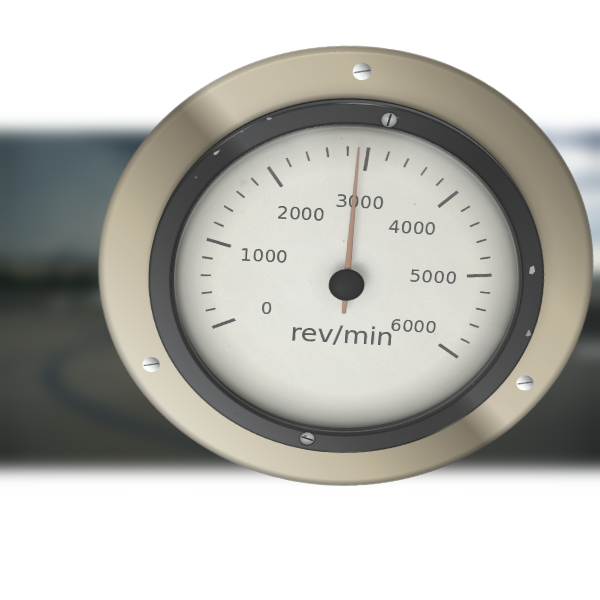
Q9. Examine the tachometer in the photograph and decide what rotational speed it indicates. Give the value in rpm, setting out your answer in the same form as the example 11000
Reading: 2900
